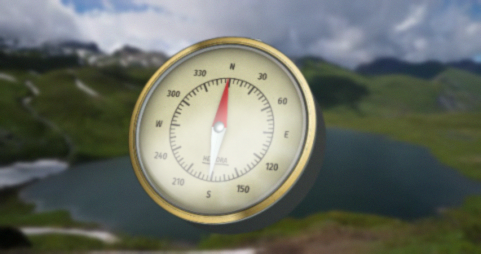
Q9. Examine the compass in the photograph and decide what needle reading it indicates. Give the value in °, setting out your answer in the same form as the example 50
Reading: 0
